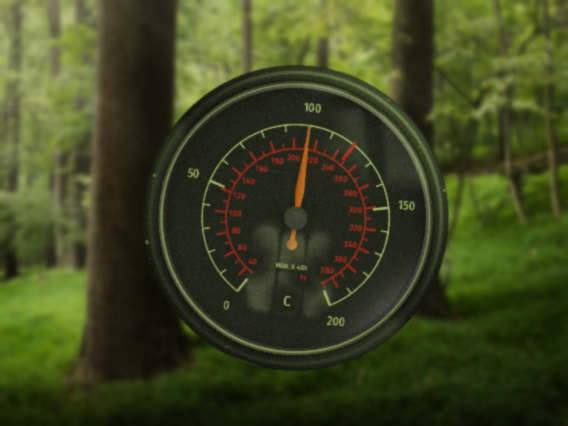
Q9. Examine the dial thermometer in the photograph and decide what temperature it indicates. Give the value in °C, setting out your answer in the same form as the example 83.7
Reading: 100
